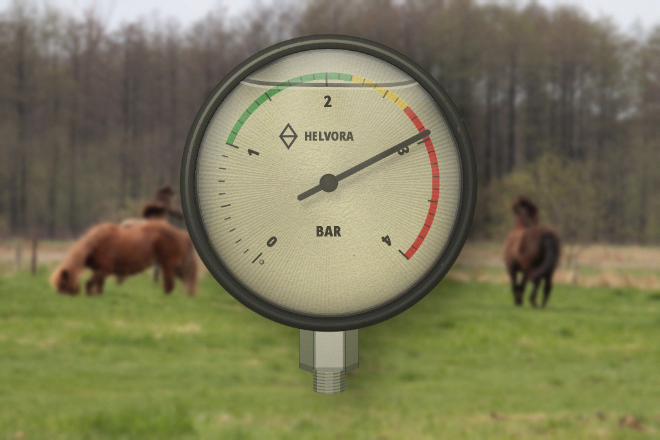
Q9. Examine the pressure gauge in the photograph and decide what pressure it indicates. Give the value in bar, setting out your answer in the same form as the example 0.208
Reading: 2.95
